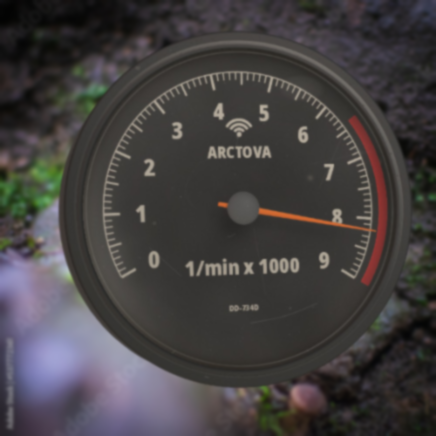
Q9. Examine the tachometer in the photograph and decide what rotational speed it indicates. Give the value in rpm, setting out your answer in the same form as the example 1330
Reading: 8200
